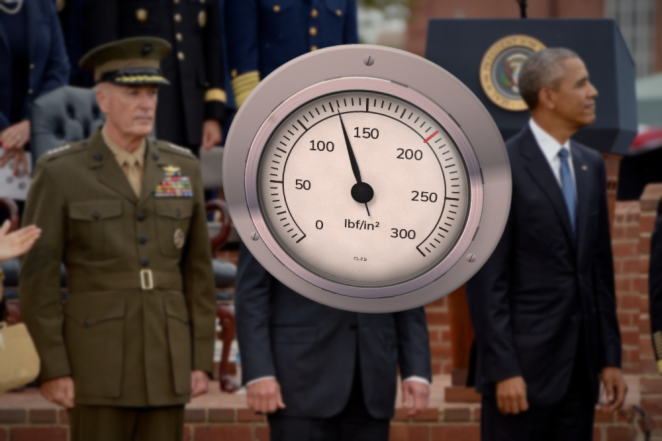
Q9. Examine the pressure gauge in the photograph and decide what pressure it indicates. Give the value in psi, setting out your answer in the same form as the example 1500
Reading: 130
